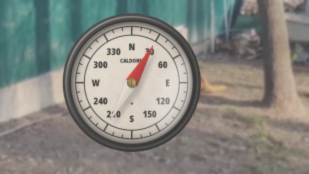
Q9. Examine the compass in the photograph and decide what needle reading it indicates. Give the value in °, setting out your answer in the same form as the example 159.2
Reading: 30
